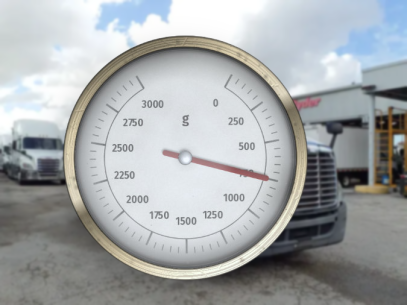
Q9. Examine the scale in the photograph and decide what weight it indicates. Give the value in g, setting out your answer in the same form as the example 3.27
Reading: 750
